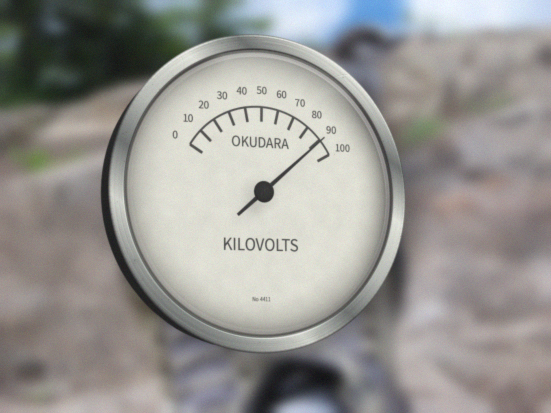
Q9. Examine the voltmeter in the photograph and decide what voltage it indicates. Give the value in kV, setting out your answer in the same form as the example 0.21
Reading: 90
